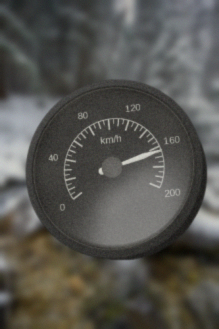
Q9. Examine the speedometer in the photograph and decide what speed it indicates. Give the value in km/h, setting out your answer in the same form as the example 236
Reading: 165
